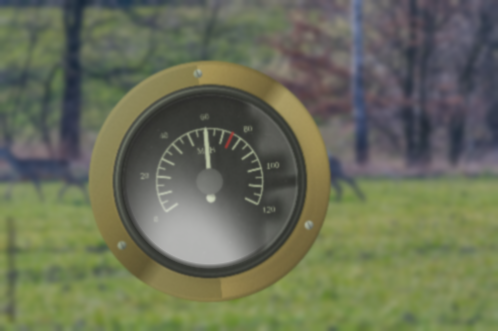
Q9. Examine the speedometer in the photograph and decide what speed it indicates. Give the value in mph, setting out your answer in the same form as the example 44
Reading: 60
